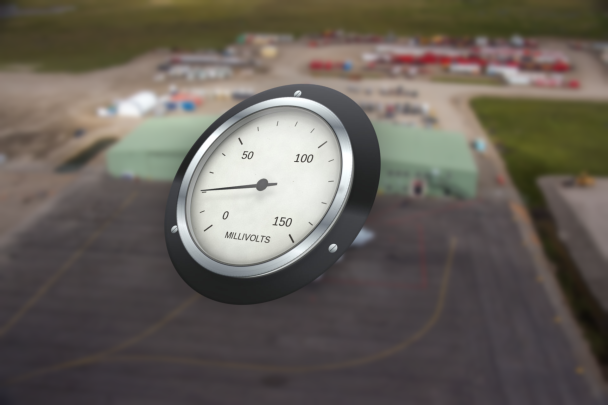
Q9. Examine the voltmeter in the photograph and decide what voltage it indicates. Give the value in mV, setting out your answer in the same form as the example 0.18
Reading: 20
